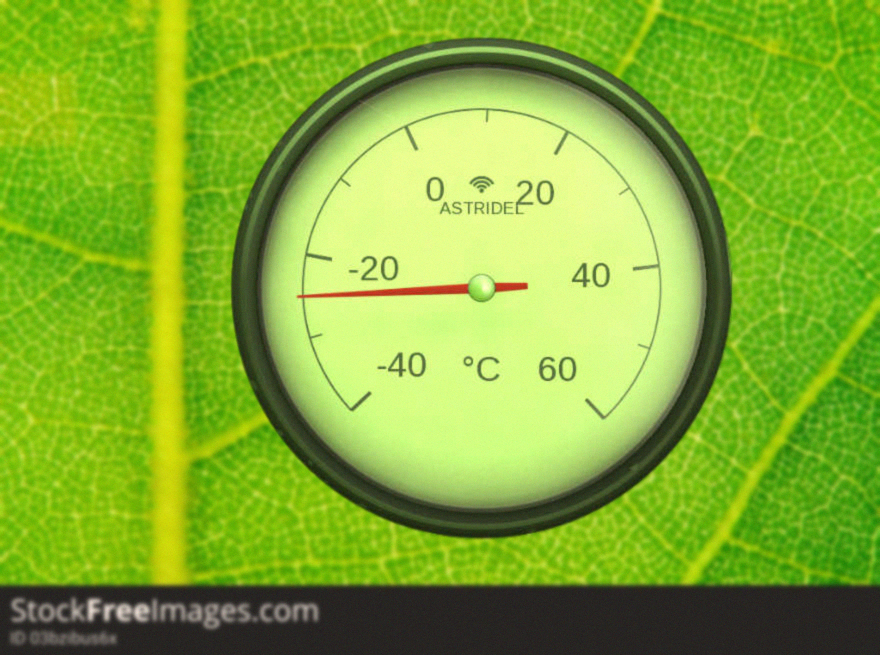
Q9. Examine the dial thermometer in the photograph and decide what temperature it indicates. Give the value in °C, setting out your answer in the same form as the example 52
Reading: -25
